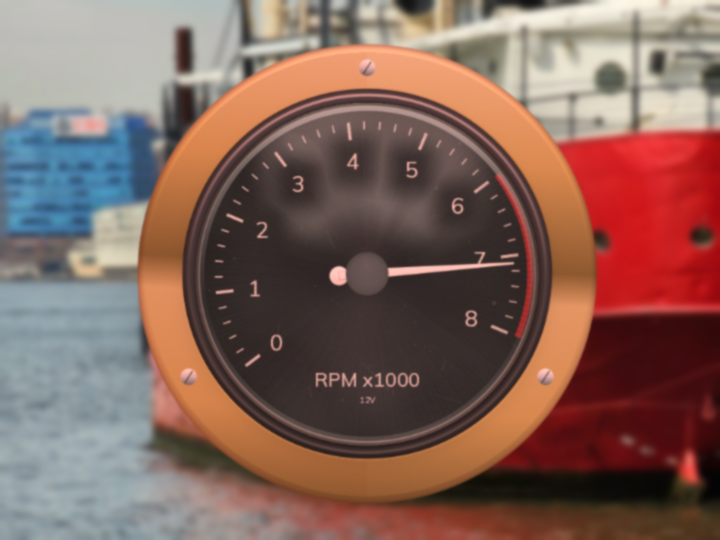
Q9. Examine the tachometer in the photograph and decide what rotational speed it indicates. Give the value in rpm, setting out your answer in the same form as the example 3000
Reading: 7100
